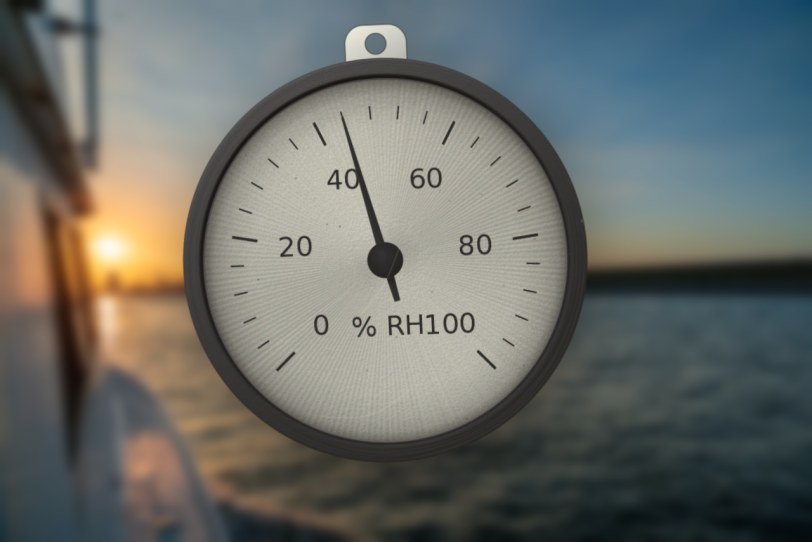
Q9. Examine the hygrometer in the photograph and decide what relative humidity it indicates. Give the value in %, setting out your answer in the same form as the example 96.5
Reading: 44
